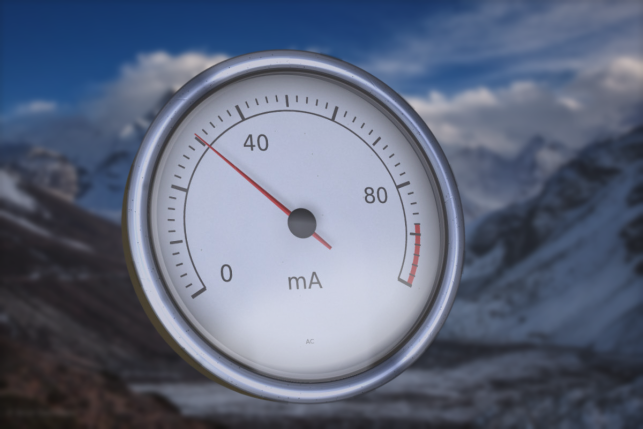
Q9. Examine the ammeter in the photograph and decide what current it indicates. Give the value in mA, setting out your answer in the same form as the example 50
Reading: 30
